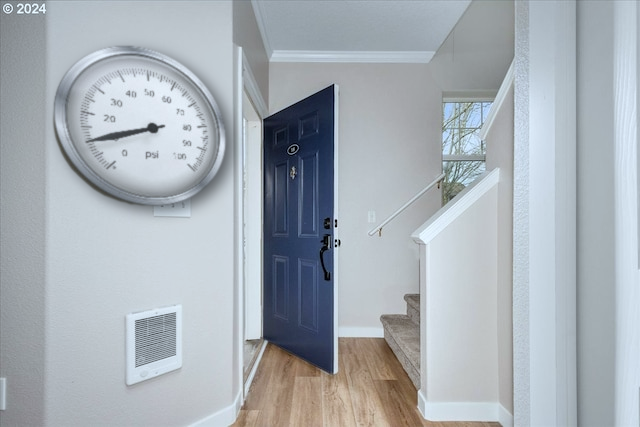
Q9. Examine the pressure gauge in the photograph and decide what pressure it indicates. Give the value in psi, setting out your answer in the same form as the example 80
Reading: 10
